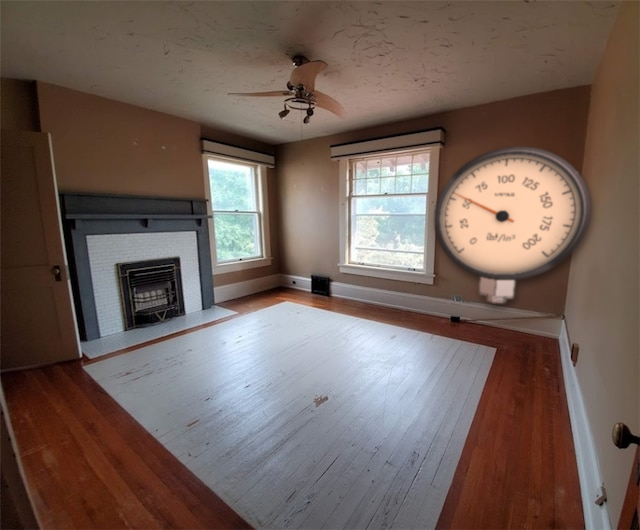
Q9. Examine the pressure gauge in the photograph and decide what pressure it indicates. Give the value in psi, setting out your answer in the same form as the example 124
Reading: 55
